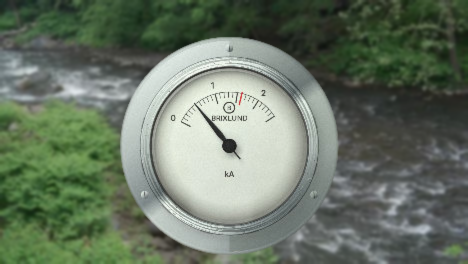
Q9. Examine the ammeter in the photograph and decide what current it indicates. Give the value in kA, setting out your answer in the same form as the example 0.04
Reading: 0.5
